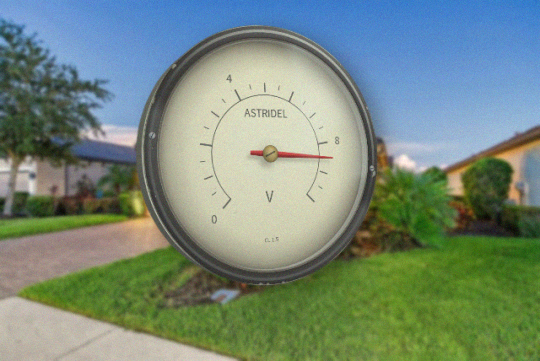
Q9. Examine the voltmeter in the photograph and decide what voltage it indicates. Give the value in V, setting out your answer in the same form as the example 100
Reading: 8.5
